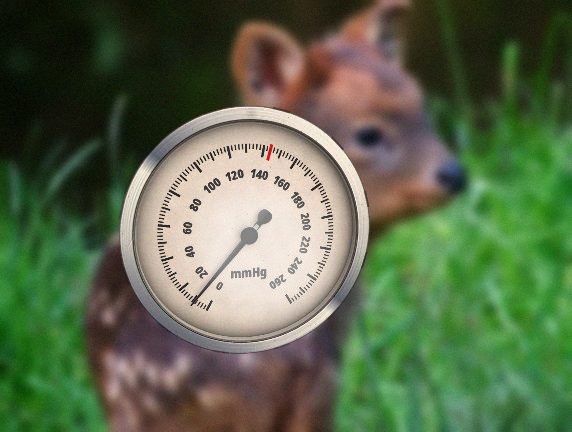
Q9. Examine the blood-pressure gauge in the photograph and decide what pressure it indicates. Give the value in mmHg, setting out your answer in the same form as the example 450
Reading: 10
